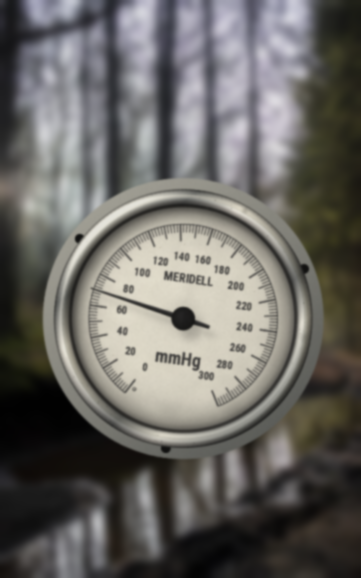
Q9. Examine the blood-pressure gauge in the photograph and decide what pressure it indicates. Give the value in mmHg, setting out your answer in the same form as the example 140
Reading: 70
